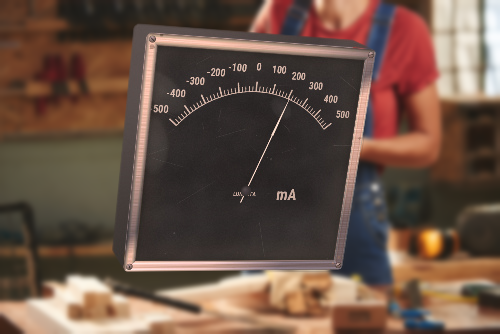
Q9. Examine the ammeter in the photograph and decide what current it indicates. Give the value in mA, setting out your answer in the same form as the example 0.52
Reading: 200
